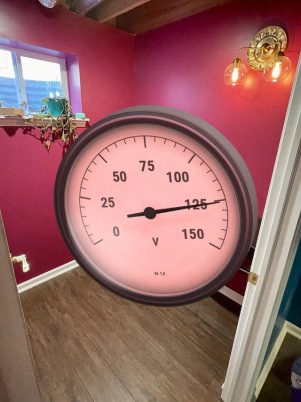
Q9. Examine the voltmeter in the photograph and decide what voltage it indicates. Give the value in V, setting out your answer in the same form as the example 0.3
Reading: 125
